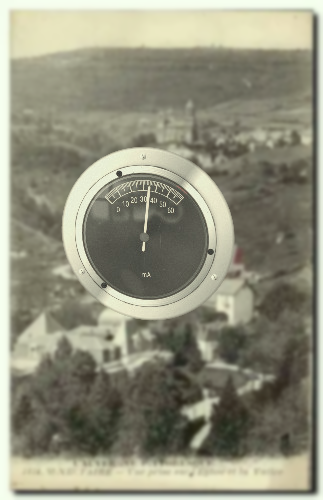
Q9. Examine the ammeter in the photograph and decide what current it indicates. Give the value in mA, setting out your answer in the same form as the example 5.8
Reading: 35
